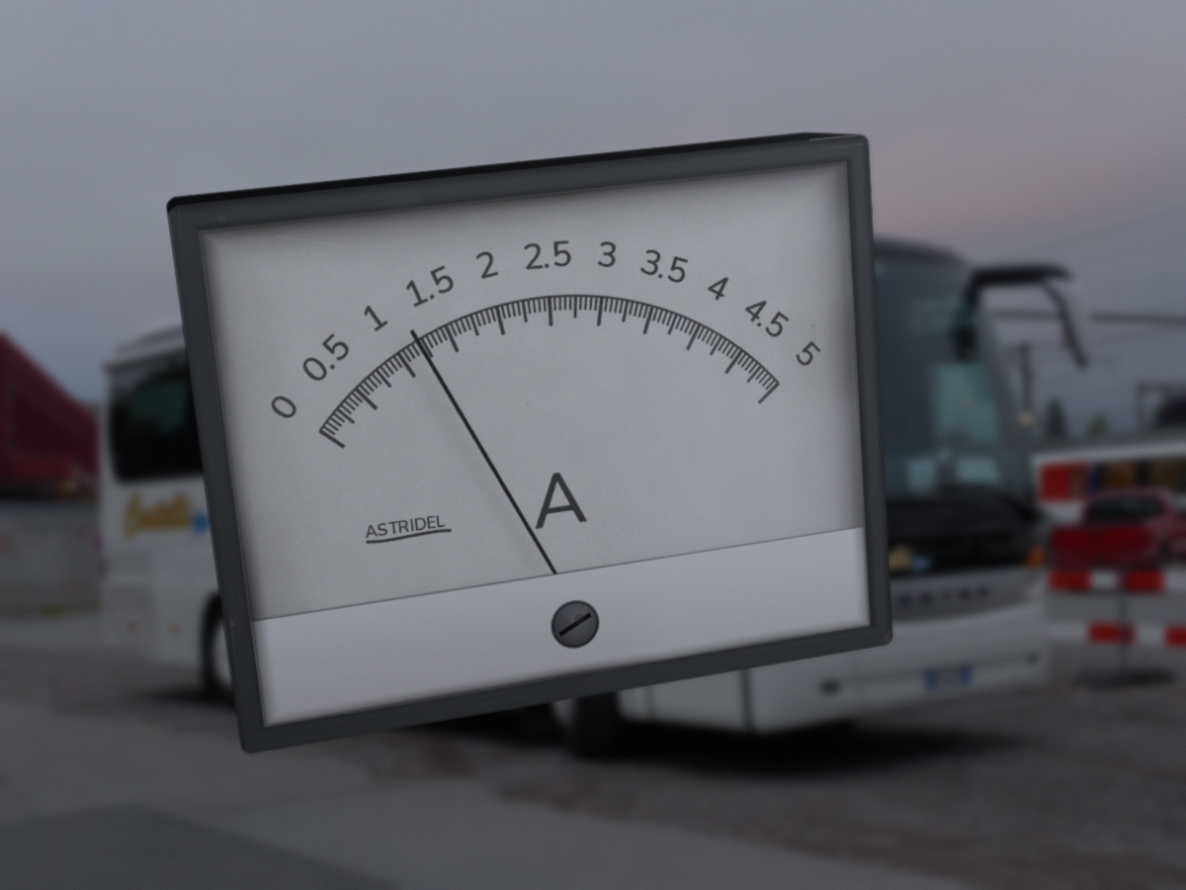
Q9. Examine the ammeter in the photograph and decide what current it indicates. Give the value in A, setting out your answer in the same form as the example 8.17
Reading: 1.2
